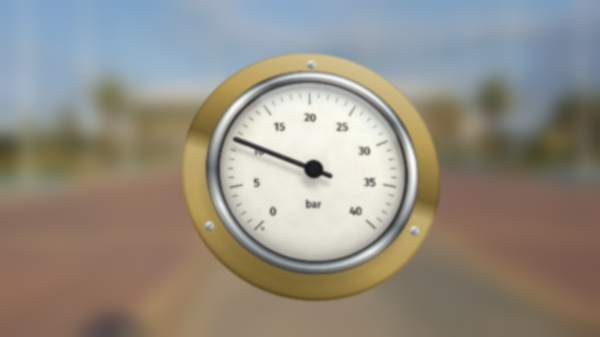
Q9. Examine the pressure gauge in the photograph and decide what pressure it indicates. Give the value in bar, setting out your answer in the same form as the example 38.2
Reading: 10
